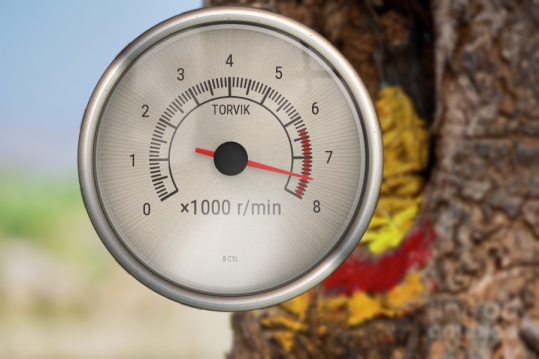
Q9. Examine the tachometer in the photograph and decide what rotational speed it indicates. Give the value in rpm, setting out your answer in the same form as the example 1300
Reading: 7500
